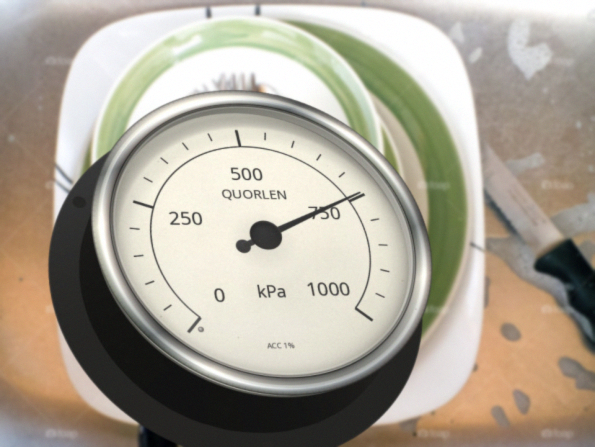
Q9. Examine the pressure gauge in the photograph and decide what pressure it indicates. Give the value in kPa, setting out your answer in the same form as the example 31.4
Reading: 750
